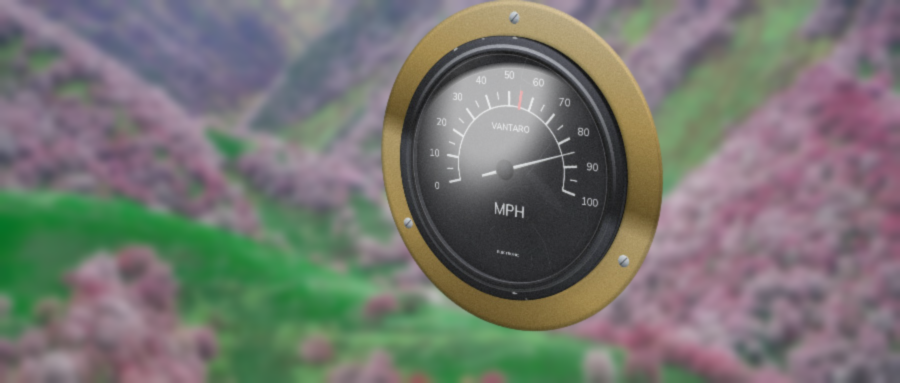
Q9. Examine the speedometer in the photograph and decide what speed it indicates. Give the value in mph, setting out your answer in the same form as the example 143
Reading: 85
